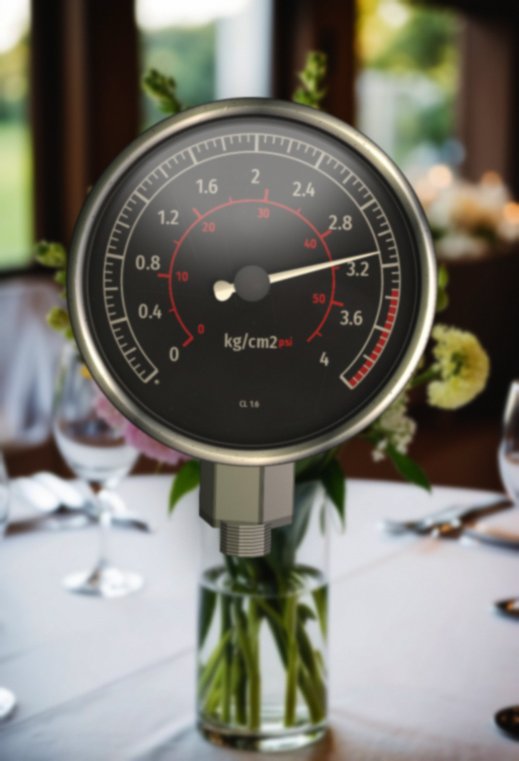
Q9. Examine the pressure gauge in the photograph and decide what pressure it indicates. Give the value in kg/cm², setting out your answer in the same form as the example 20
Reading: 3.1
